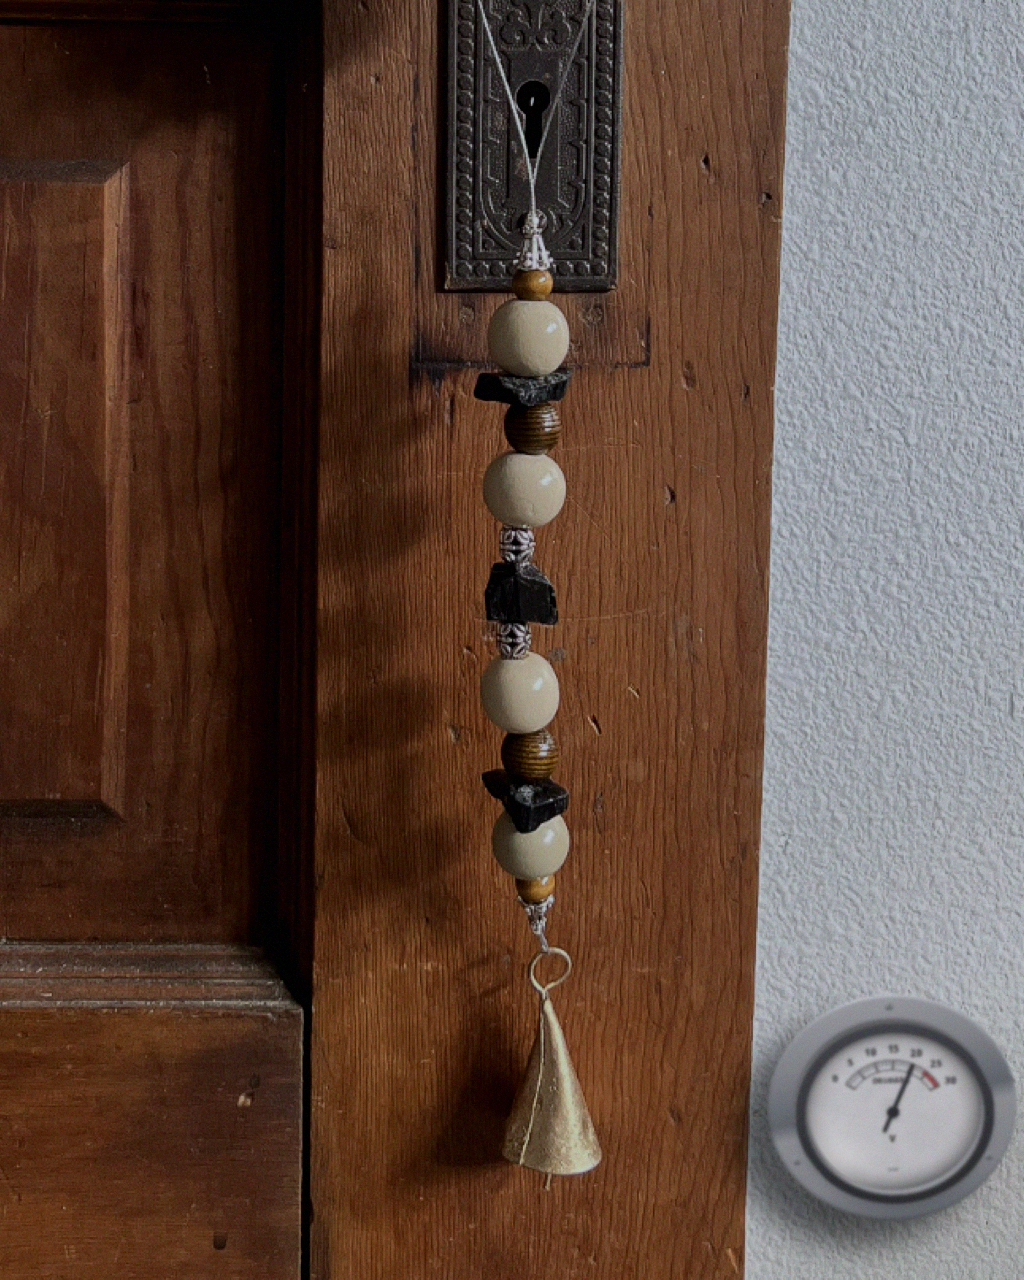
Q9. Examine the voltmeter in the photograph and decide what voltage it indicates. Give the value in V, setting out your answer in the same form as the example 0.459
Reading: 20
